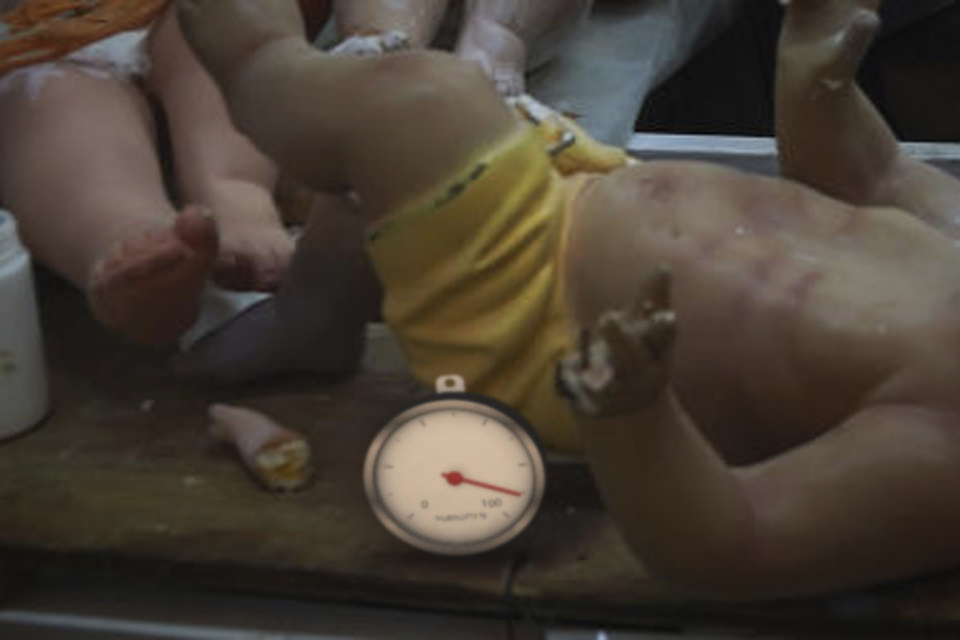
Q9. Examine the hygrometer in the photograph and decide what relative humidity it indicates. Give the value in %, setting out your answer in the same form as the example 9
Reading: 90
